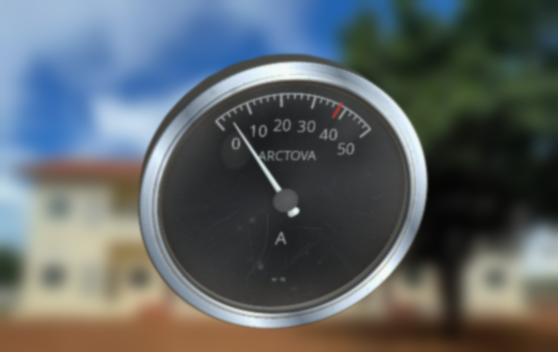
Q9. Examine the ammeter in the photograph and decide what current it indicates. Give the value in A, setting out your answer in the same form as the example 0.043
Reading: 4
